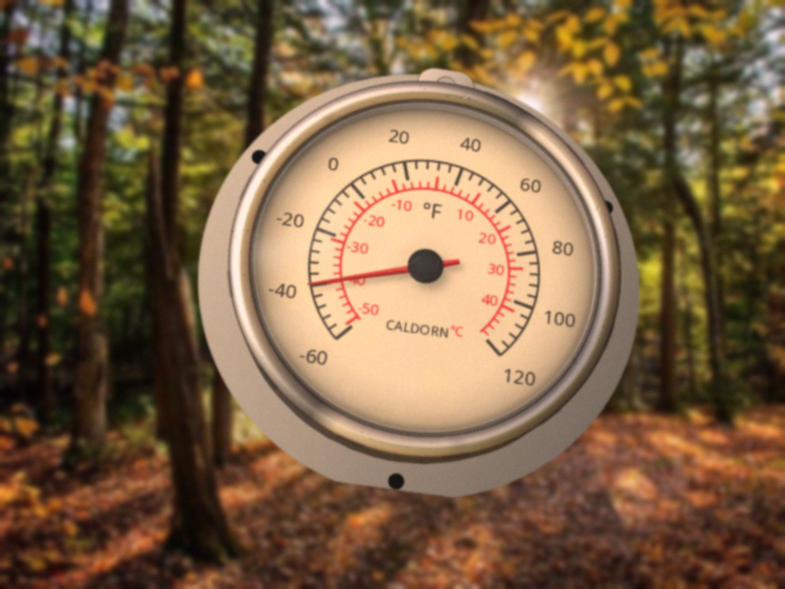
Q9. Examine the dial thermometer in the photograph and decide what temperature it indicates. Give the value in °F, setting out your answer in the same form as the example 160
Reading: -40
